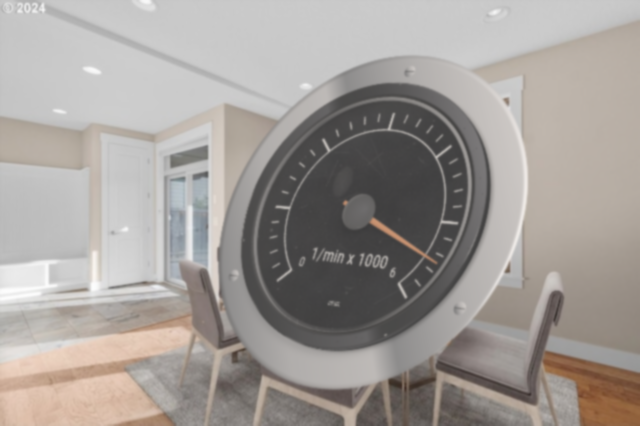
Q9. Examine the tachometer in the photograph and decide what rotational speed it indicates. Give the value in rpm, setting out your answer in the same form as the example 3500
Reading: 5500
